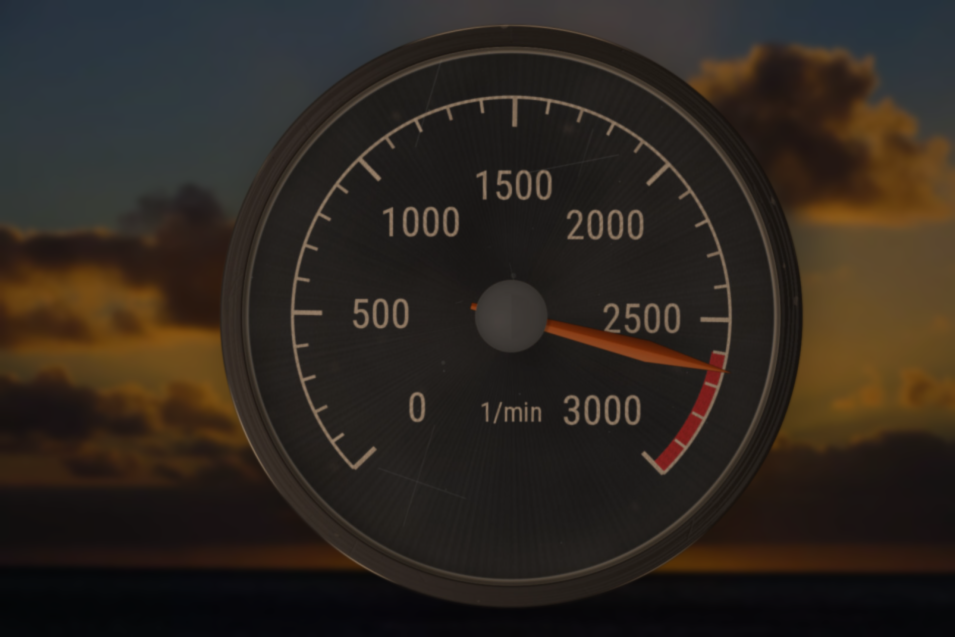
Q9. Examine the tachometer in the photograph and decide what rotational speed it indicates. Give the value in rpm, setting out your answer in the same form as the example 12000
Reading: 2650
